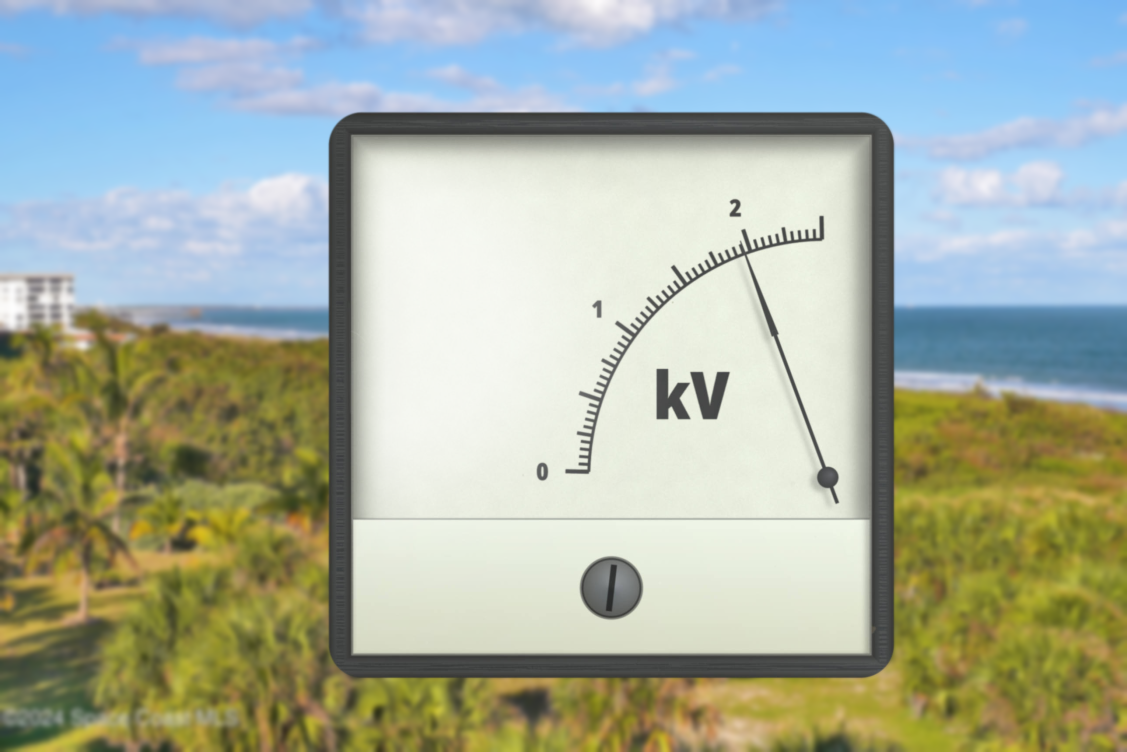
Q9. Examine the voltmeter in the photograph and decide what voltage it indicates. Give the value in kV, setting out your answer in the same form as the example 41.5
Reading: 1.95
